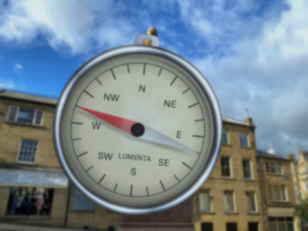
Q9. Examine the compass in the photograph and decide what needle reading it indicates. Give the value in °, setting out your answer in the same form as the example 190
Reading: 285
